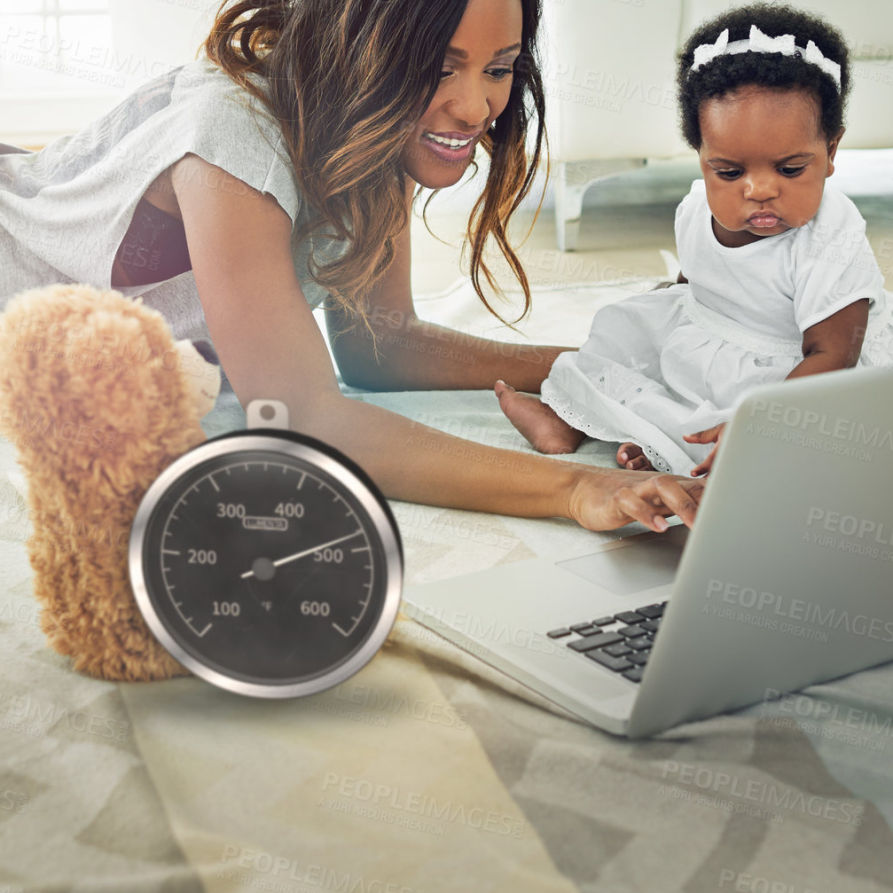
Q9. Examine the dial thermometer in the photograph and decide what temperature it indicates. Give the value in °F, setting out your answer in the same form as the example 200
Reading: 480
